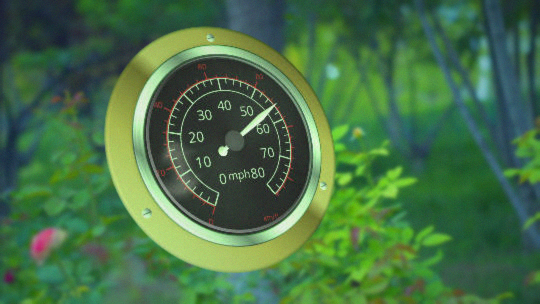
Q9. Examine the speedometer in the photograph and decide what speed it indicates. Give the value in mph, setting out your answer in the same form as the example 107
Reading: 56
